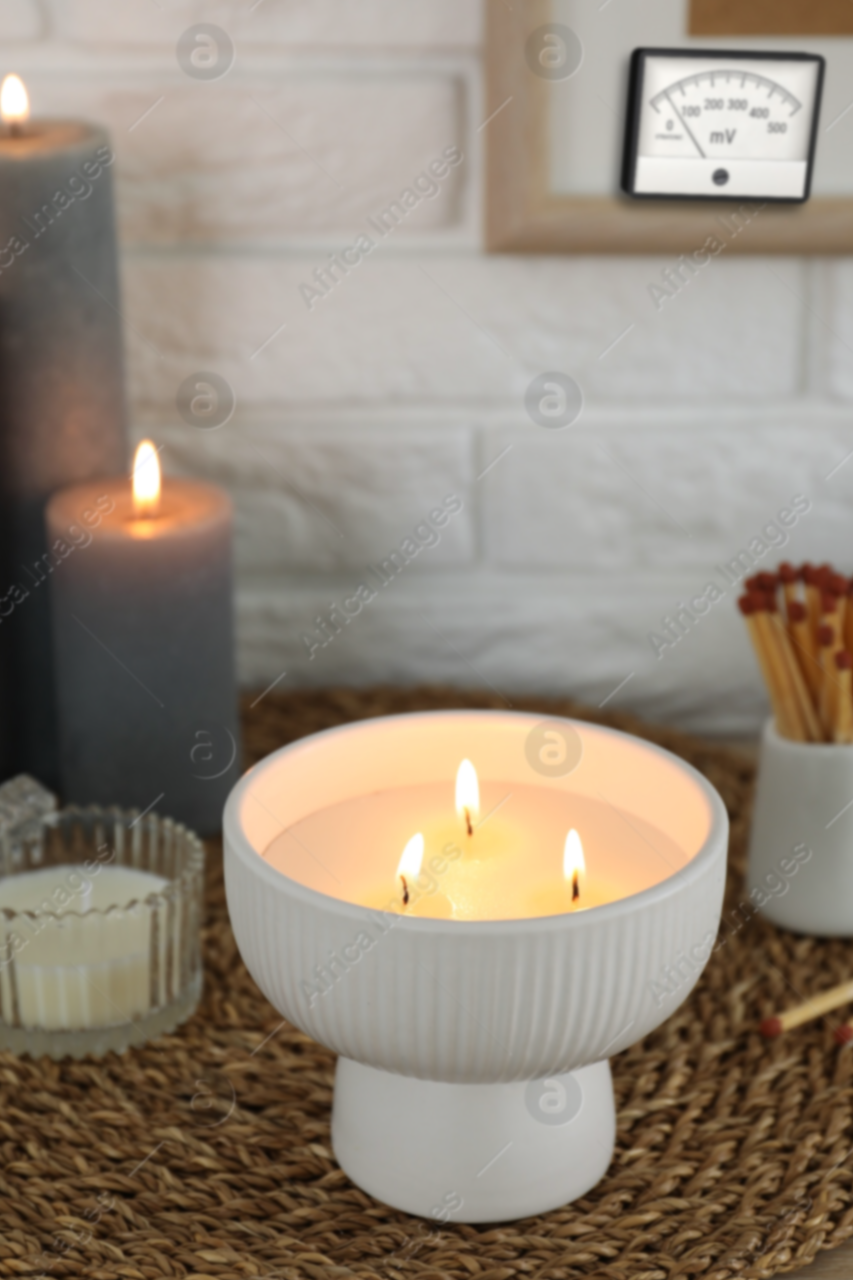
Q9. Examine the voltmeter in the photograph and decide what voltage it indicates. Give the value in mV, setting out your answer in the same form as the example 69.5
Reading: 50
